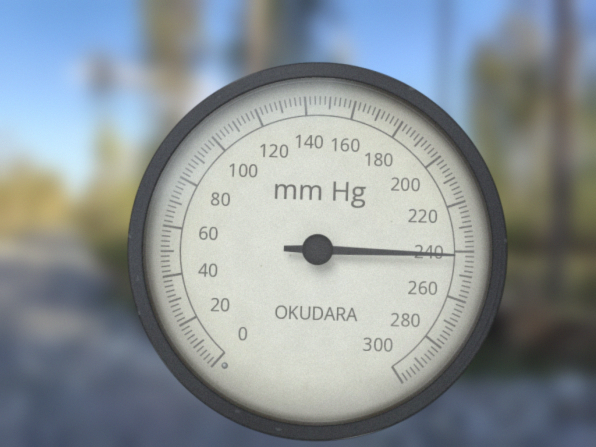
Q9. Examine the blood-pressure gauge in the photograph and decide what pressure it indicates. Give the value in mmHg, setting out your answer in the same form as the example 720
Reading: 242
